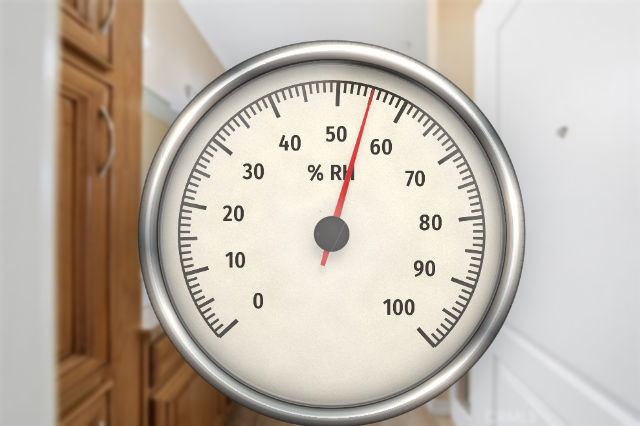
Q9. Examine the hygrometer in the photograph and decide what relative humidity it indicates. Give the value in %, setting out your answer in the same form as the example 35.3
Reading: 55
